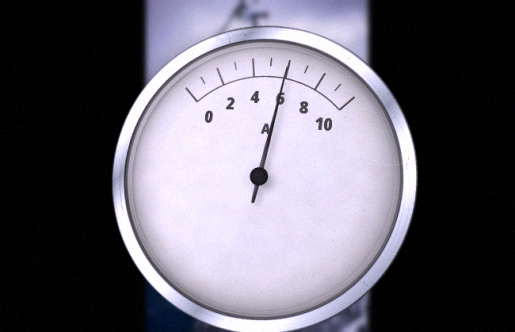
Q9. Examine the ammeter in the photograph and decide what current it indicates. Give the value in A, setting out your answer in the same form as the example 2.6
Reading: 6
